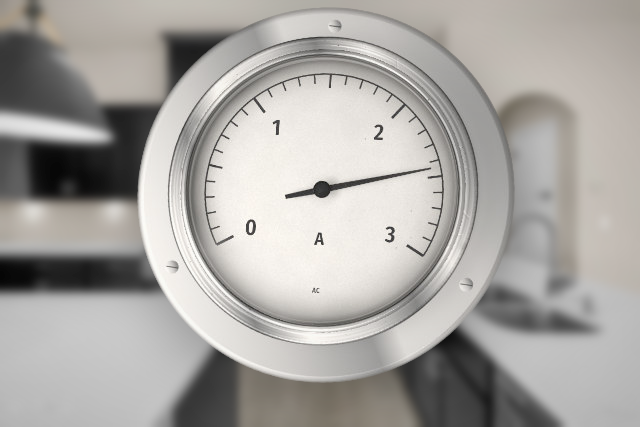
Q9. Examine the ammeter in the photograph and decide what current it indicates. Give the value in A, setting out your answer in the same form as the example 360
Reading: 2.45
